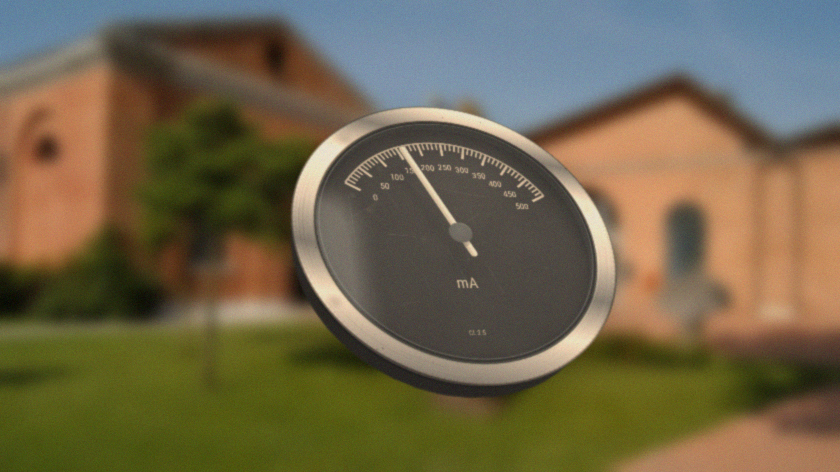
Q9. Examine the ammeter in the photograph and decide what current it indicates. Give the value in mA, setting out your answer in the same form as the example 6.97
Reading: 150
